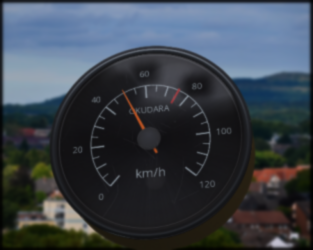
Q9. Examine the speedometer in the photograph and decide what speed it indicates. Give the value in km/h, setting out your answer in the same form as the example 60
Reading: 50
